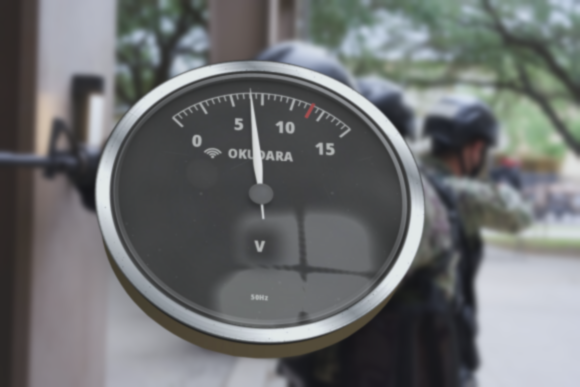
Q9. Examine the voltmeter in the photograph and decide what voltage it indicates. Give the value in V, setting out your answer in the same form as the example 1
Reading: 6.5
